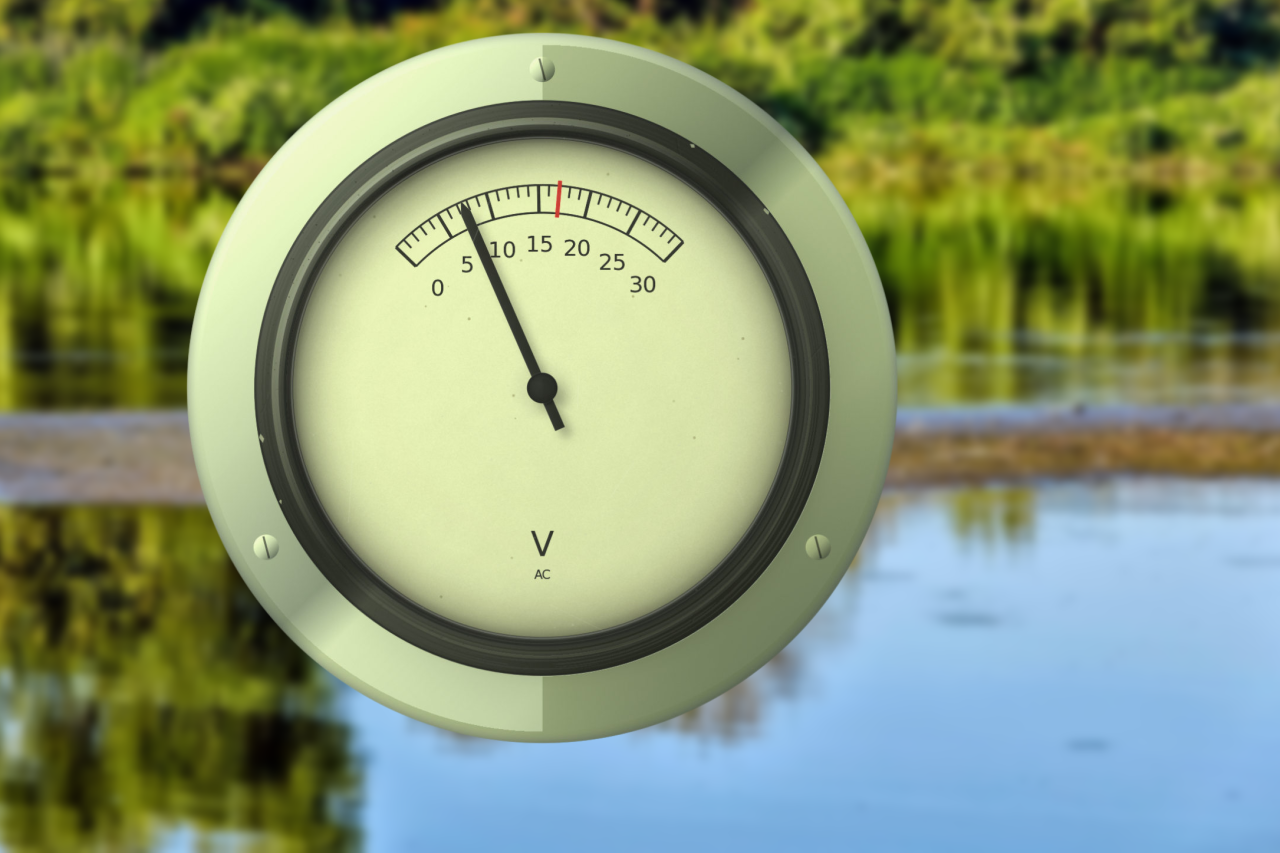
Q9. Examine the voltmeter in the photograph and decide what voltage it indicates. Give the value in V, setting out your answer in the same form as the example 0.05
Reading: 7.5
